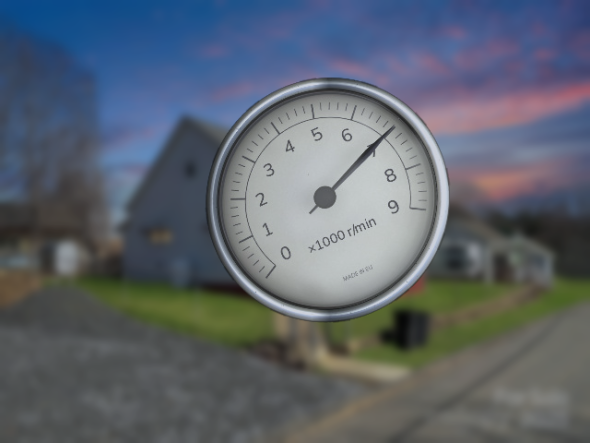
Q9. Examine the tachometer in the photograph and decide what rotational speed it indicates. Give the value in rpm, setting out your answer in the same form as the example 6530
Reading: 7000
